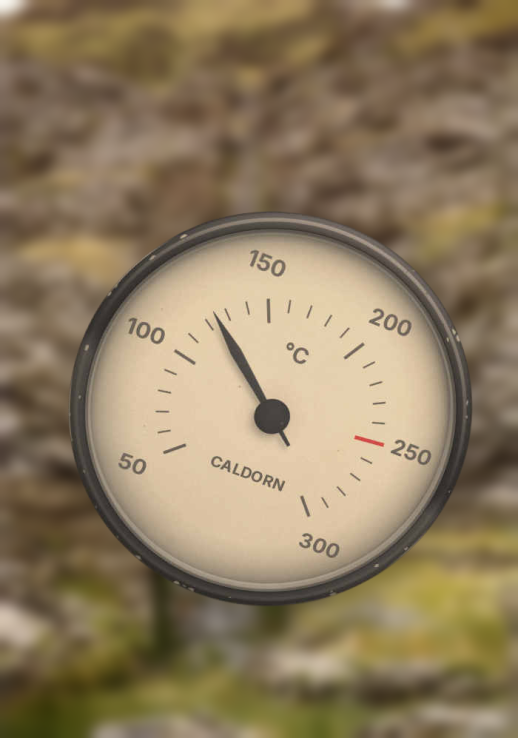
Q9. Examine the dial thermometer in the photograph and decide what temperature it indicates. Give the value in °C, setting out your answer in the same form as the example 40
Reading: 125
